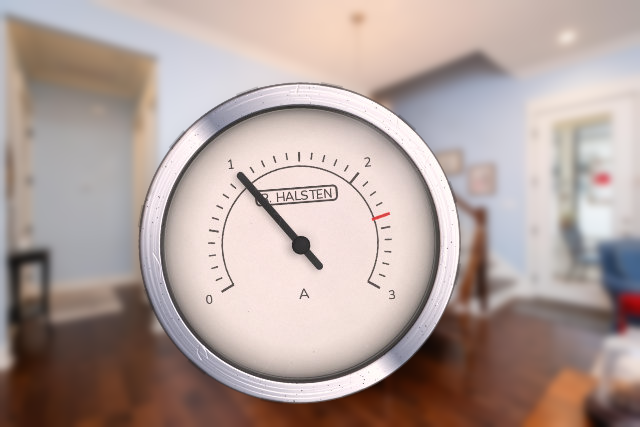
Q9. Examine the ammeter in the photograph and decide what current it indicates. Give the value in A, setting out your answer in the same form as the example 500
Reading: 1
